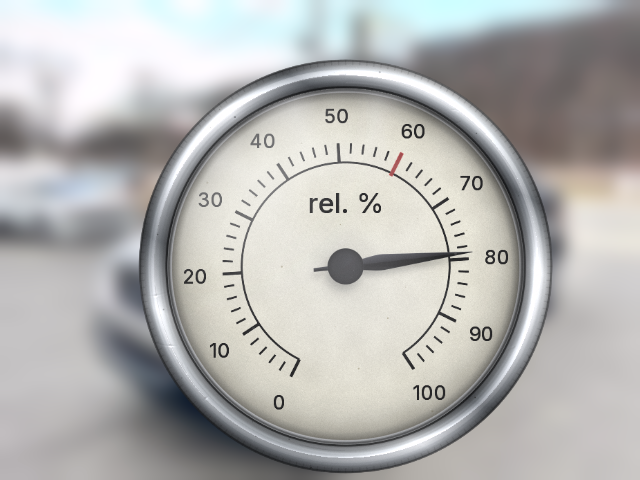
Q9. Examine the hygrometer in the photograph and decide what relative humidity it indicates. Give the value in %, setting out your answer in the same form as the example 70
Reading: 79
